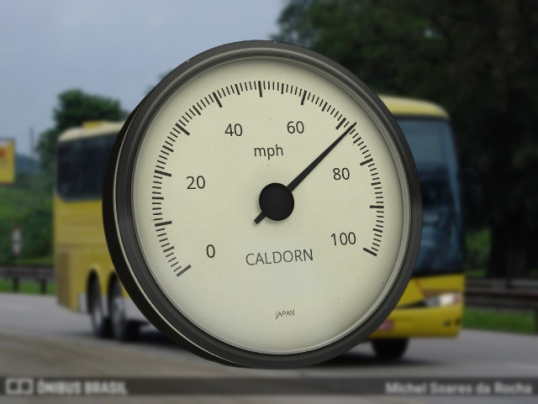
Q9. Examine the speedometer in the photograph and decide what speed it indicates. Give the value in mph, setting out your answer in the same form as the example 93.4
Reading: 72
